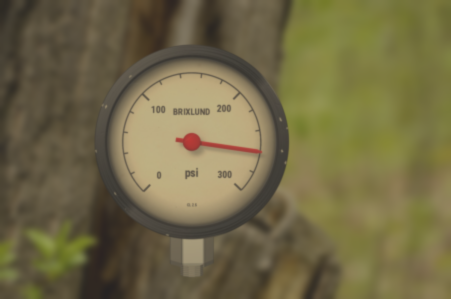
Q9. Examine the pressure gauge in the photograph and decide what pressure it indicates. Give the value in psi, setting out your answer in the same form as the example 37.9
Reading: 260
